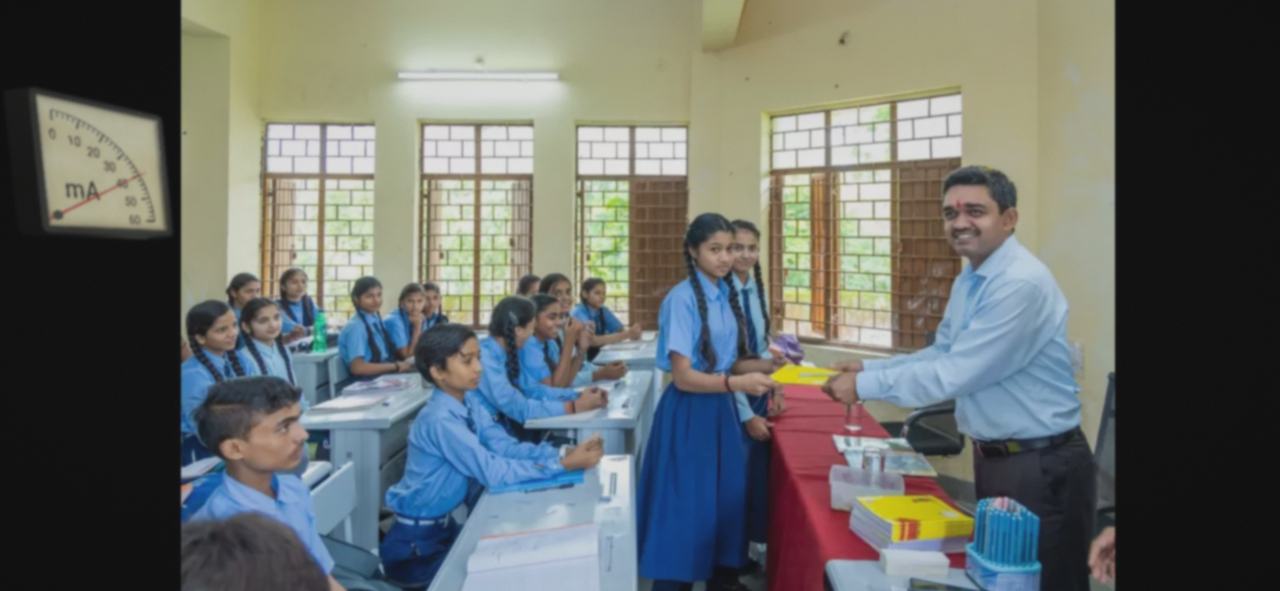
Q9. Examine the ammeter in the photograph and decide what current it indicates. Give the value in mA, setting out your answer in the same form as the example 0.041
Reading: 40
